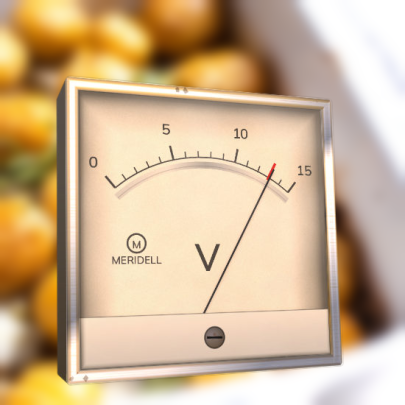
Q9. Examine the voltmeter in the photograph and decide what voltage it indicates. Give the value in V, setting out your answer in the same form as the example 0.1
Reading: 13
